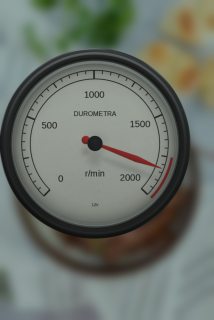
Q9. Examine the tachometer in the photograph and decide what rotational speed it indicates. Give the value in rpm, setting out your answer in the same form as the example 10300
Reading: 1825
